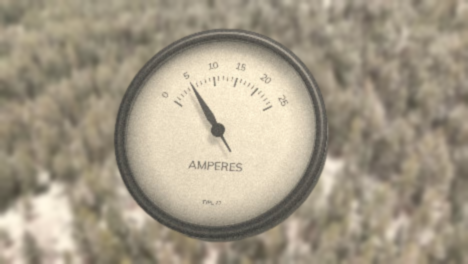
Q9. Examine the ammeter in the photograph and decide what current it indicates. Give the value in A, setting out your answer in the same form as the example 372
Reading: 5
